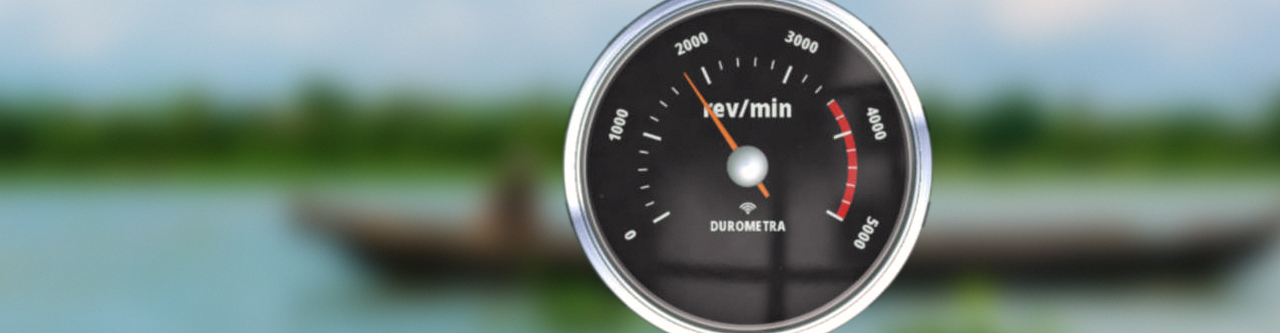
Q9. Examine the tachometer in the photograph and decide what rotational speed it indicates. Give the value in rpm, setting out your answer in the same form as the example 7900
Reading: 1800
